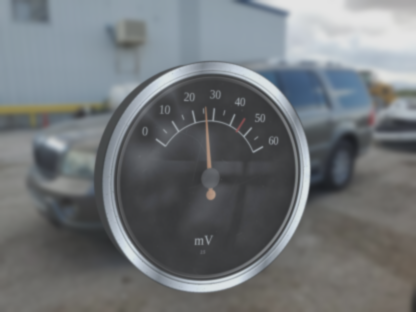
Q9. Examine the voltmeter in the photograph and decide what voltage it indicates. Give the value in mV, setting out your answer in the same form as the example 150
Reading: 25
